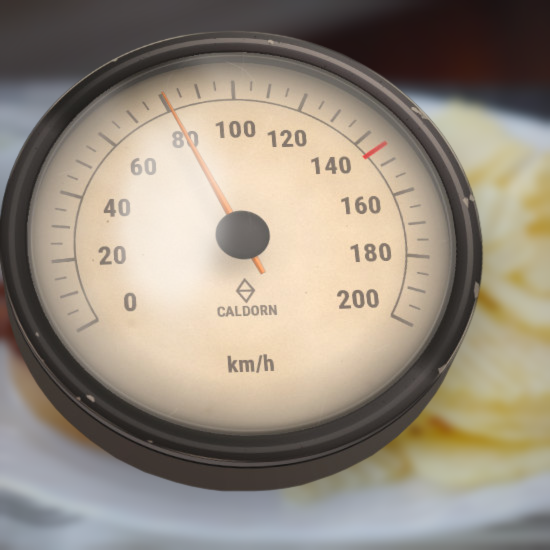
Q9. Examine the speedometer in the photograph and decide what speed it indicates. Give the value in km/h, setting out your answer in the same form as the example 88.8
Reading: 80
